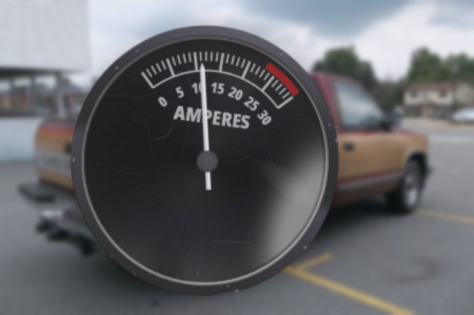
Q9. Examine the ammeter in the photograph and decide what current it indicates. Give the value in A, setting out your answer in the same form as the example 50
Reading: 11
